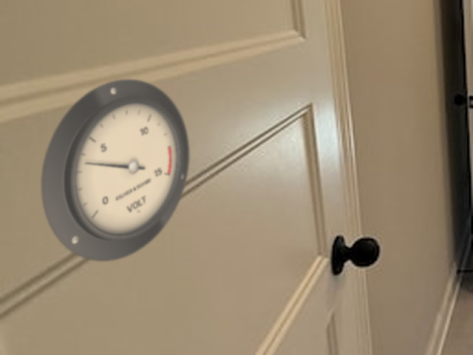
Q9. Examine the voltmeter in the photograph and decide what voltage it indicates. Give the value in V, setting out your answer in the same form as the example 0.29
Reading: 3.5
